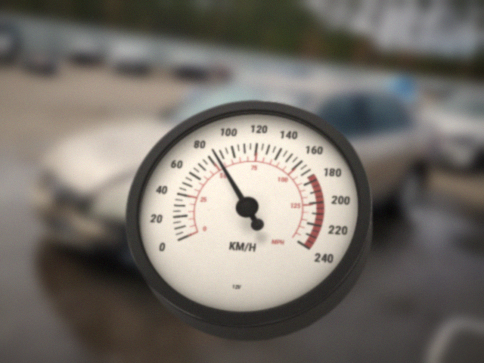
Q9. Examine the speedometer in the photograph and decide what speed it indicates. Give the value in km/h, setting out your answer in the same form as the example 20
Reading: 85
